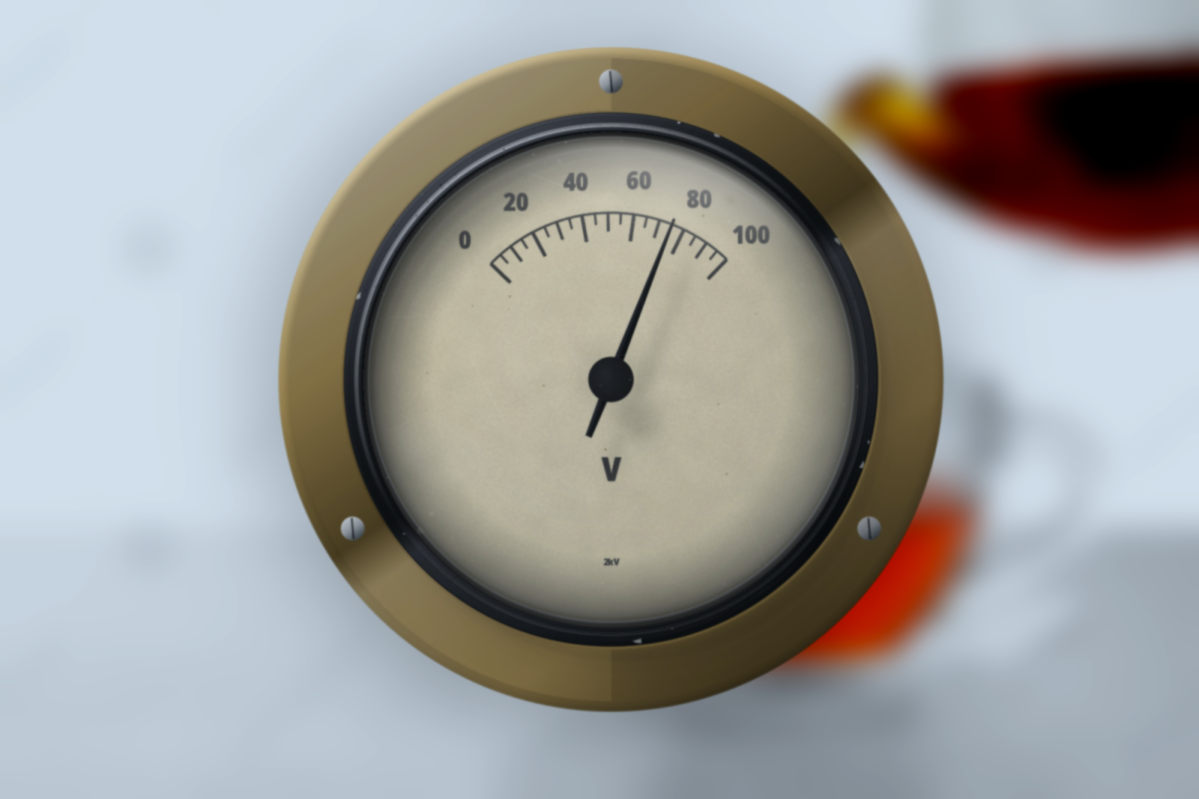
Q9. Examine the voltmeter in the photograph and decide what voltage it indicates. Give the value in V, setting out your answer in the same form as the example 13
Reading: 75
